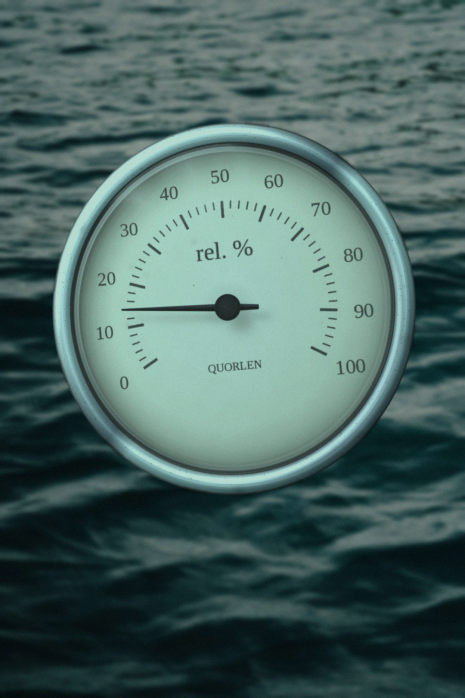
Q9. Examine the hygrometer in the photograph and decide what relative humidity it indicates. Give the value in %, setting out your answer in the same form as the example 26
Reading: 14
